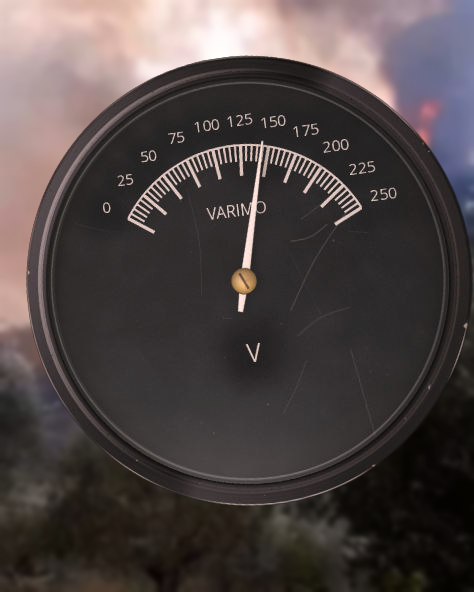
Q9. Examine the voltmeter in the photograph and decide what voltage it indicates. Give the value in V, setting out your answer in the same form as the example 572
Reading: 145
